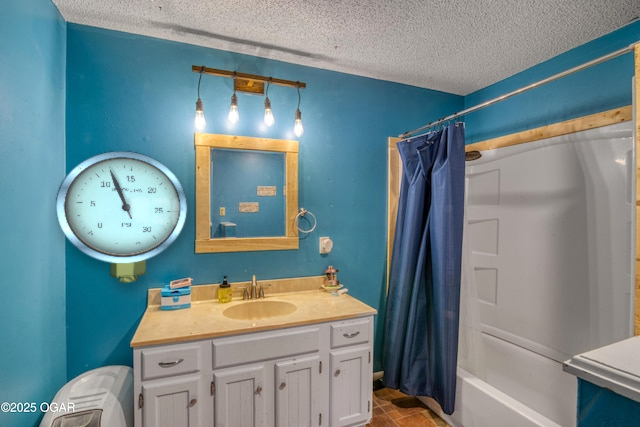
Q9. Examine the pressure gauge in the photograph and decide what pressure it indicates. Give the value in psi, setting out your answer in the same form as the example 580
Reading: 12
